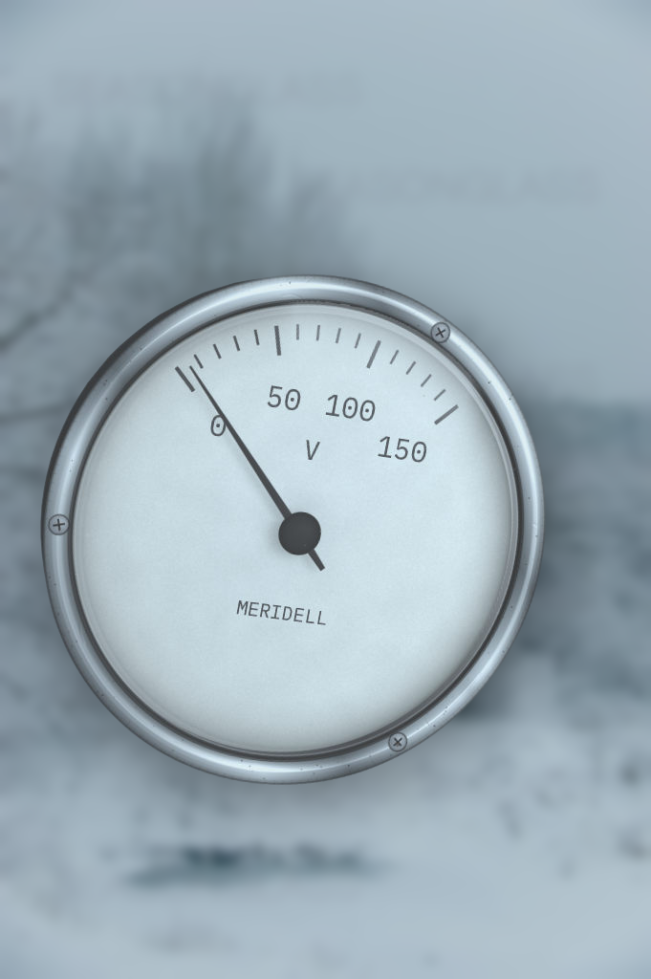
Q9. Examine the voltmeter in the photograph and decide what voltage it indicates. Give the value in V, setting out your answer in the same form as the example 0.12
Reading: 5
